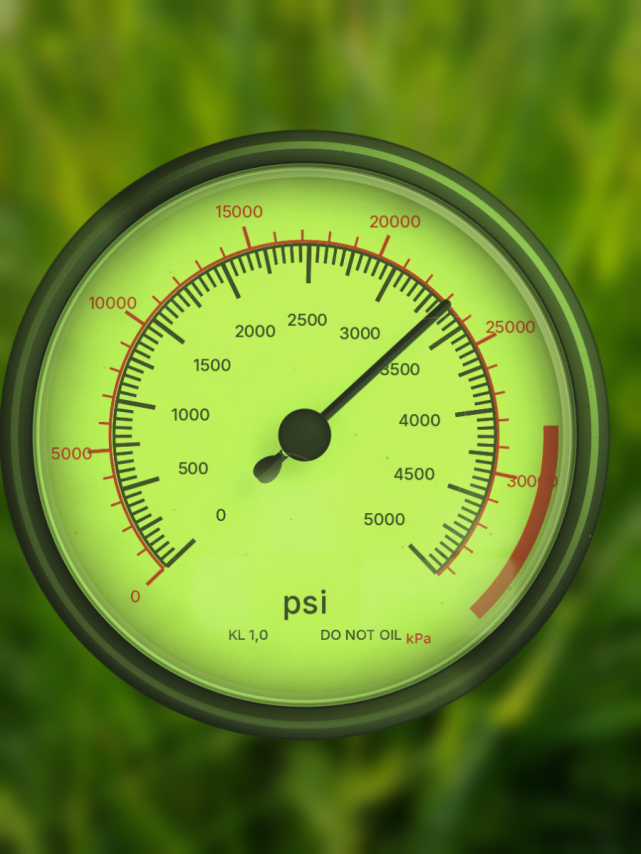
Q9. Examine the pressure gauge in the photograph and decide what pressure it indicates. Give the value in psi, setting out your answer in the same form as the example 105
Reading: 3350
